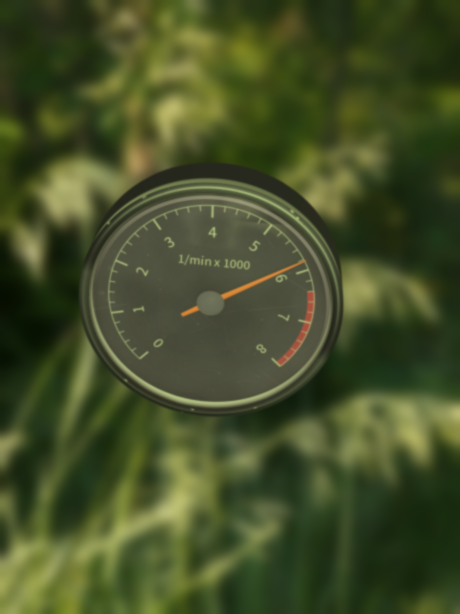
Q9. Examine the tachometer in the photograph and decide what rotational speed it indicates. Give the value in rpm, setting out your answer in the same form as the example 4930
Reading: 5800
